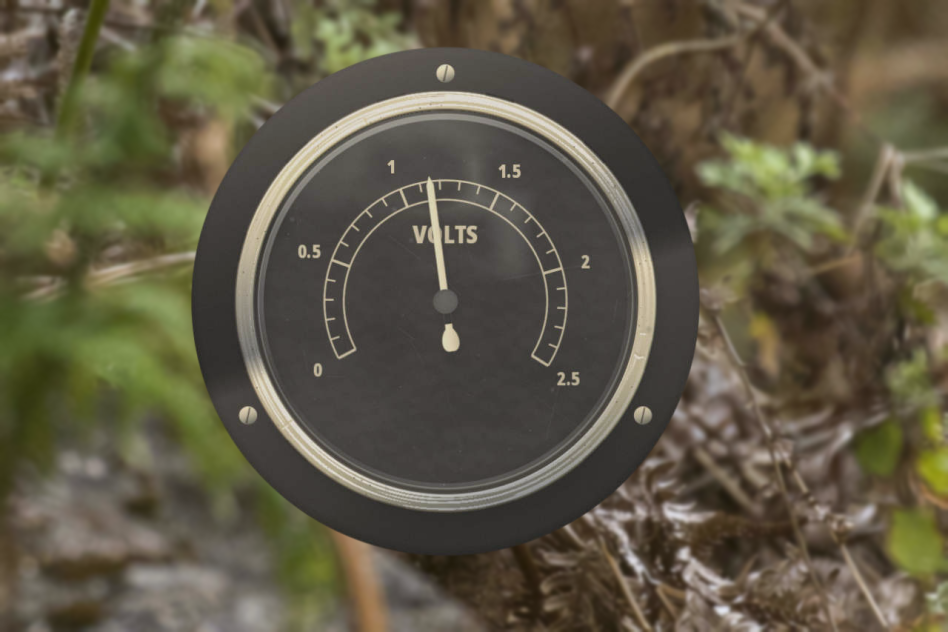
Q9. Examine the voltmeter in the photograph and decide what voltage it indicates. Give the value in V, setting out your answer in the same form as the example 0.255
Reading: 1.15
